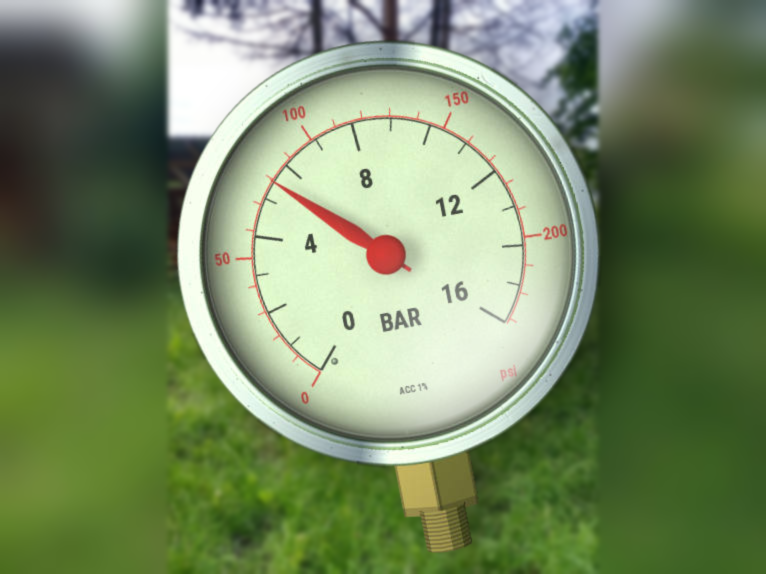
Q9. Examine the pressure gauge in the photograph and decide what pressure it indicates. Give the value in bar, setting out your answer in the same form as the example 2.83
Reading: 5.5
